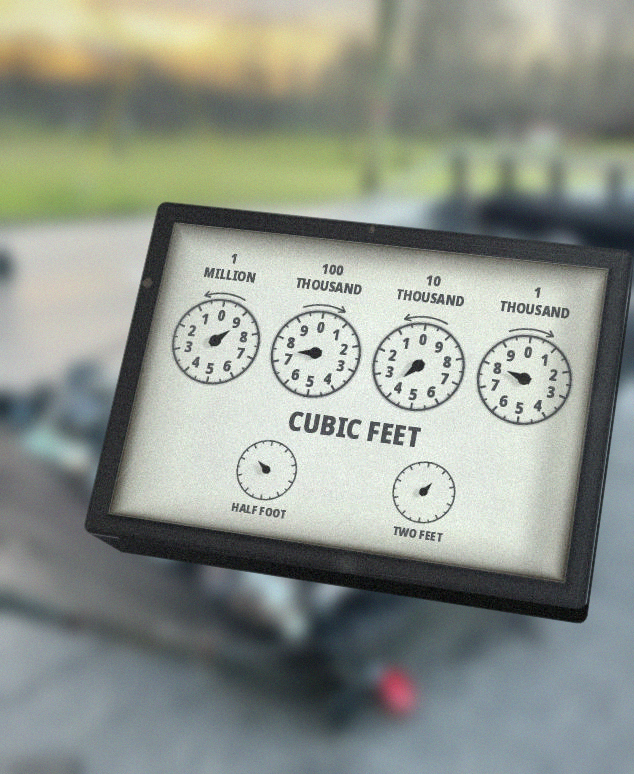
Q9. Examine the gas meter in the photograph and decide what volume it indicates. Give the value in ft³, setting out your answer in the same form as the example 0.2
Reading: 873800
